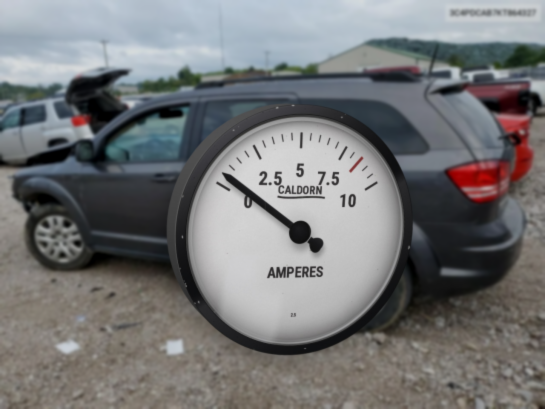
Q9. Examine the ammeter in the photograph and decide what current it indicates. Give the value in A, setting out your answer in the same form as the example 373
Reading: 0.5
